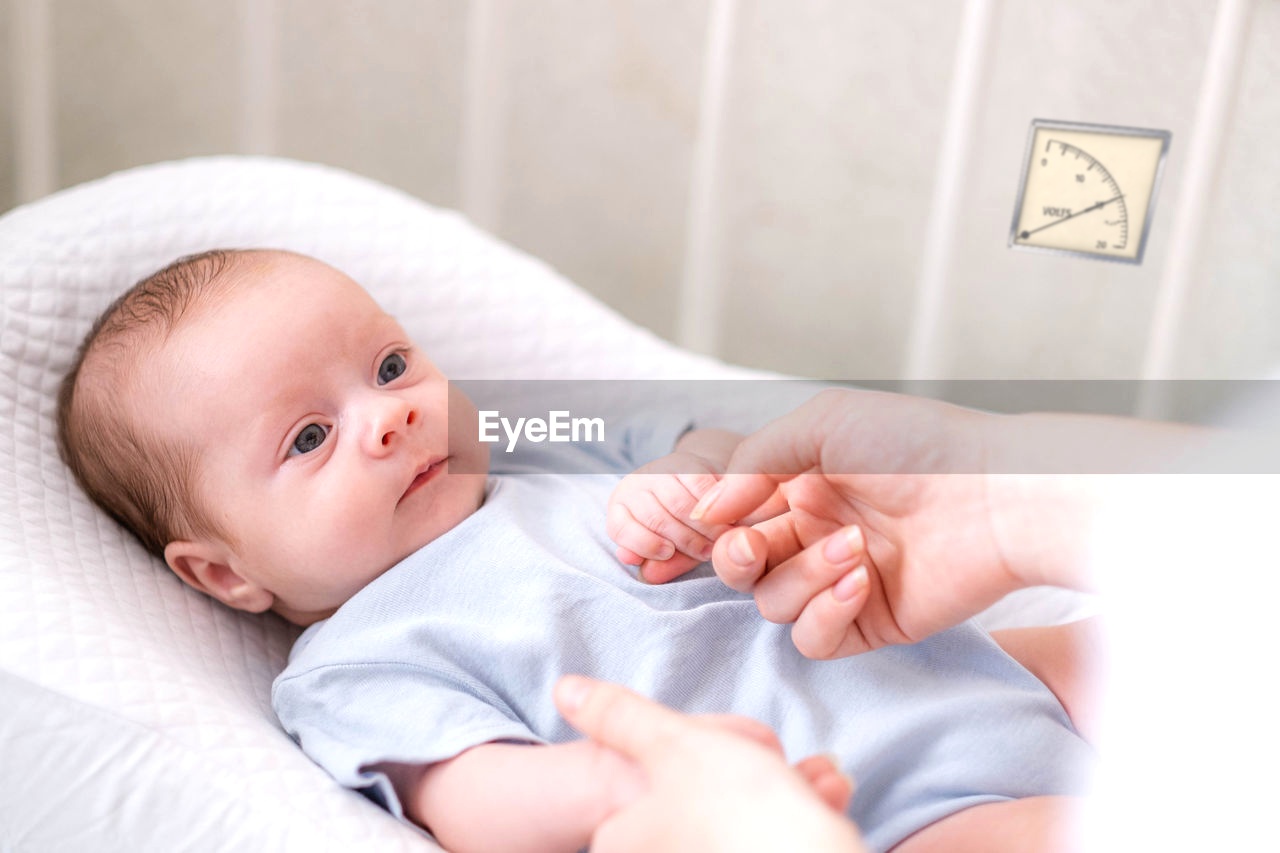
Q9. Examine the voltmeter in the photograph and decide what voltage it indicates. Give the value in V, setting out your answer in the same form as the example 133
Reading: 15
